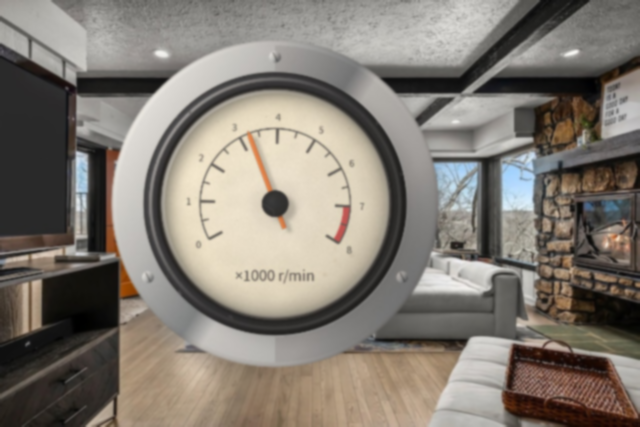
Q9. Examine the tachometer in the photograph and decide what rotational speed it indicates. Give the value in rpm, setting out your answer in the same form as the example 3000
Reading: 3250
